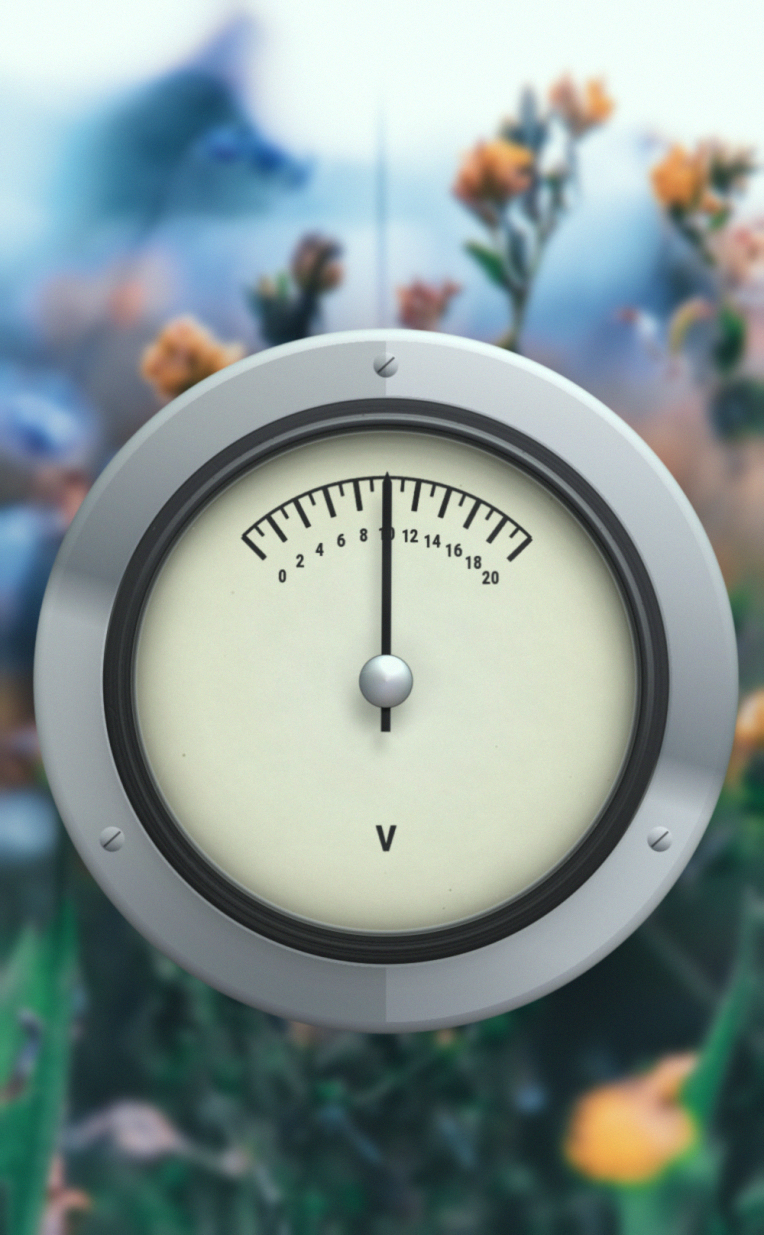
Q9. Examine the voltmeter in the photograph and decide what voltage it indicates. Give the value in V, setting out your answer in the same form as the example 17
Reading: 10
